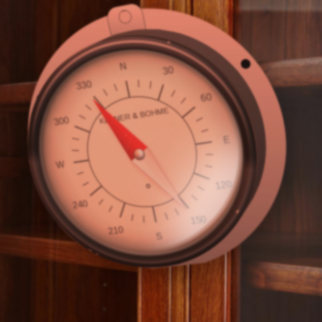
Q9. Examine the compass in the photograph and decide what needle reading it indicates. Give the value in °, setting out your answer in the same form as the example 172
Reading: 330
